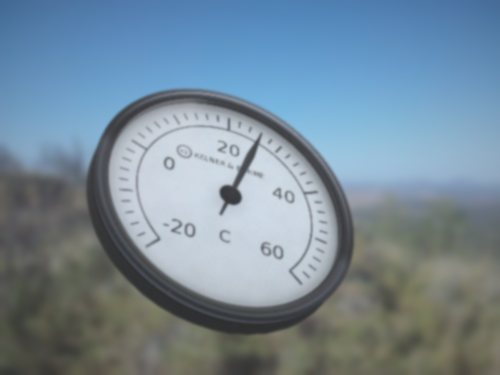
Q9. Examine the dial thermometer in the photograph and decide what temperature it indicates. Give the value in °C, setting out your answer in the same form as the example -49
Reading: 26
